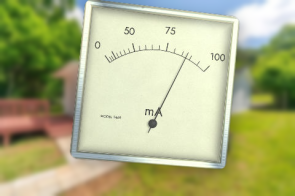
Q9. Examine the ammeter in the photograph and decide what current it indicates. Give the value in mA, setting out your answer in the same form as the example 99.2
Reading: 87.5
